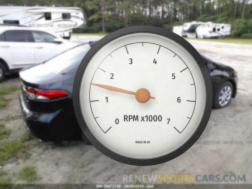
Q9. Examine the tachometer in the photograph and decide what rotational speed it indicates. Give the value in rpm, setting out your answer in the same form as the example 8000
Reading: 1500
